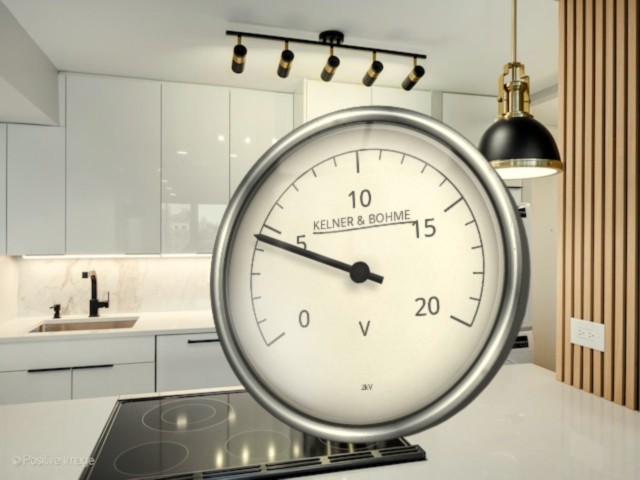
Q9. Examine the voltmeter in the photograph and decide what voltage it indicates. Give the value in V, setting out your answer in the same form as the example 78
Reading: 4.5
